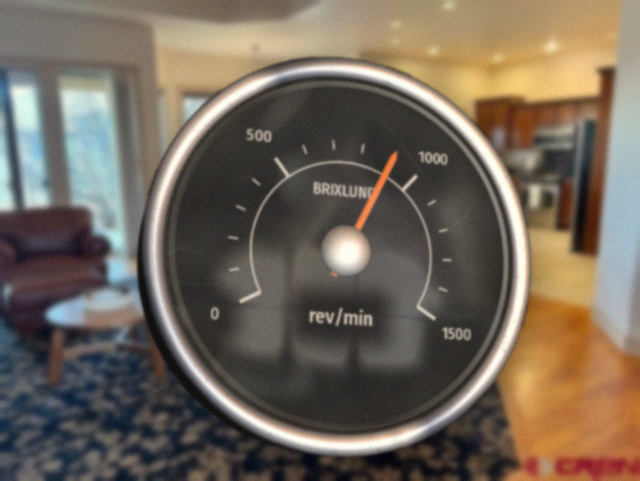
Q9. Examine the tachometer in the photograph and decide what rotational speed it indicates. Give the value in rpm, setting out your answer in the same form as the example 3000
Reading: 900
